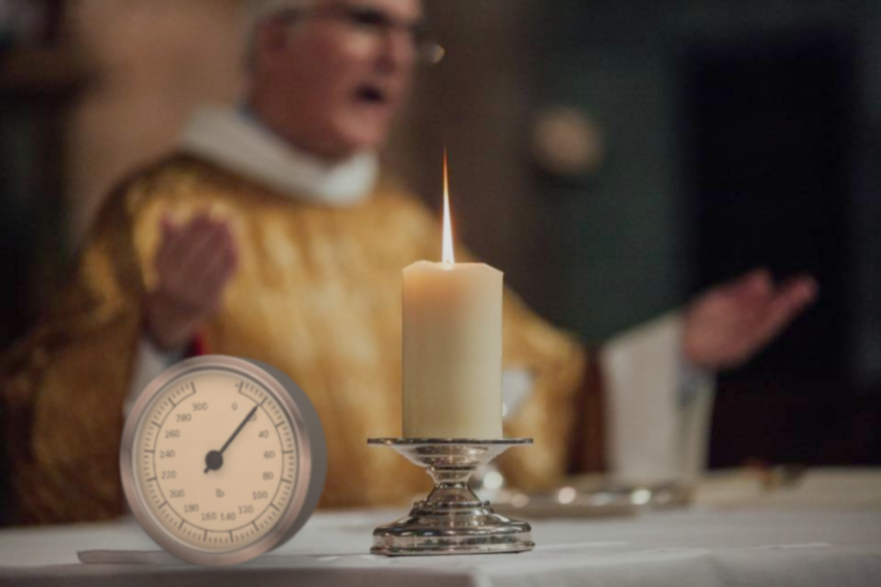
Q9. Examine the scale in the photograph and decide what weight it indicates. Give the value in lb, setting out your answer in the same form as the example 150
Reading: 20
